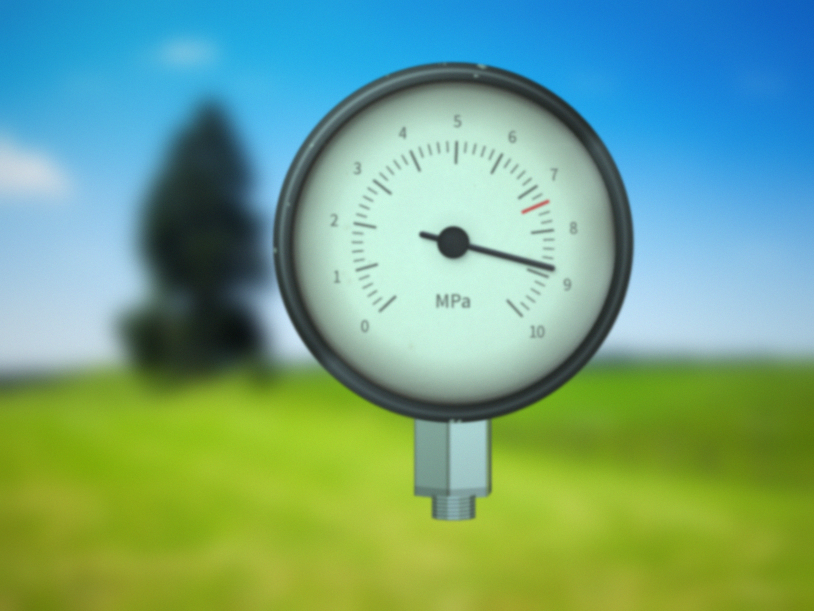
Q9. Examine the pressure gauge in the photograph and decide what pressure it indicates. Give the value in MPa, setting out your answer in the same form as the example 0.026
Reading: 8.8
